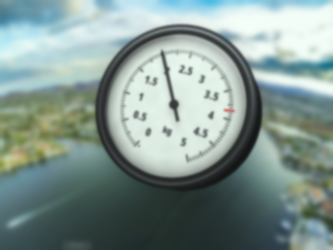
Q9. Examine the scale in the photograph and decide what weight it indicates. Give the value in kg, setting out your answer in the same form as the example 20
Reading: 2
